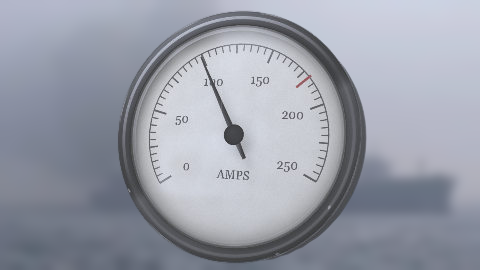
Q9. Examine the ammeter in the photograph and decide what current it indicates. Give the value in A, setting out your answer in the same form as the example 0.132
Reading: 100
